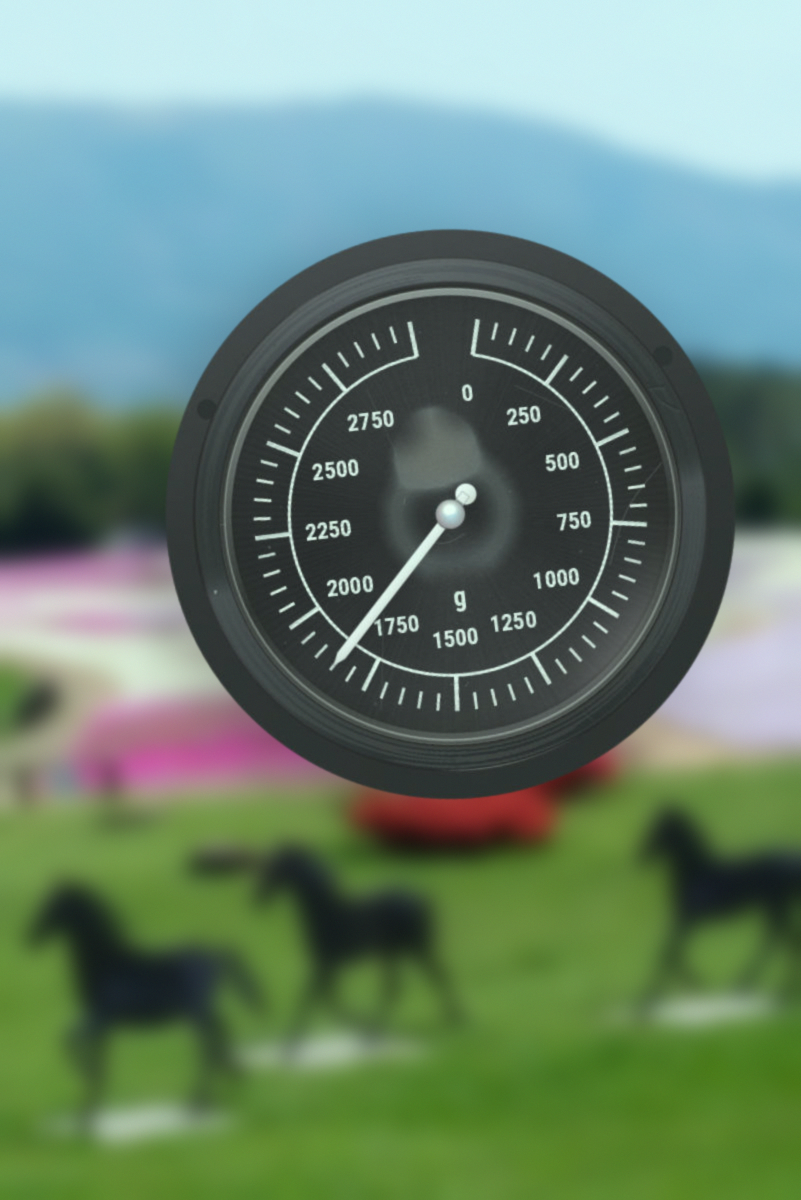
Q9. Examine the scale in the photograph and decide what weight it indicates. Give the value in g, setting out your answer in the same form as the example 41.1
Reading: 1850
